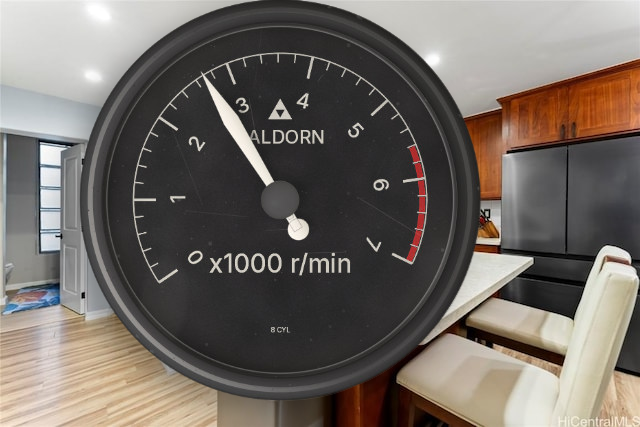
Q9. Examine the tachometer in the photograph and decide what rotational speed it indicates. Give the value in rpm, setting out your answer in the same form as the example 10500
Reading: 2700
